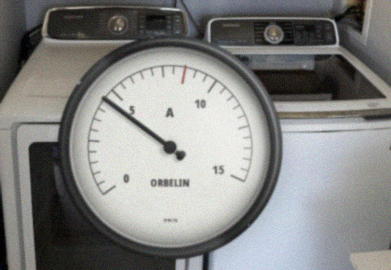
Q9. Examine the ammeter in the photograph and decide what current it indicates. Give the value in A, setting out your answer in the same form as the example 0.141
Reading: 4.5
